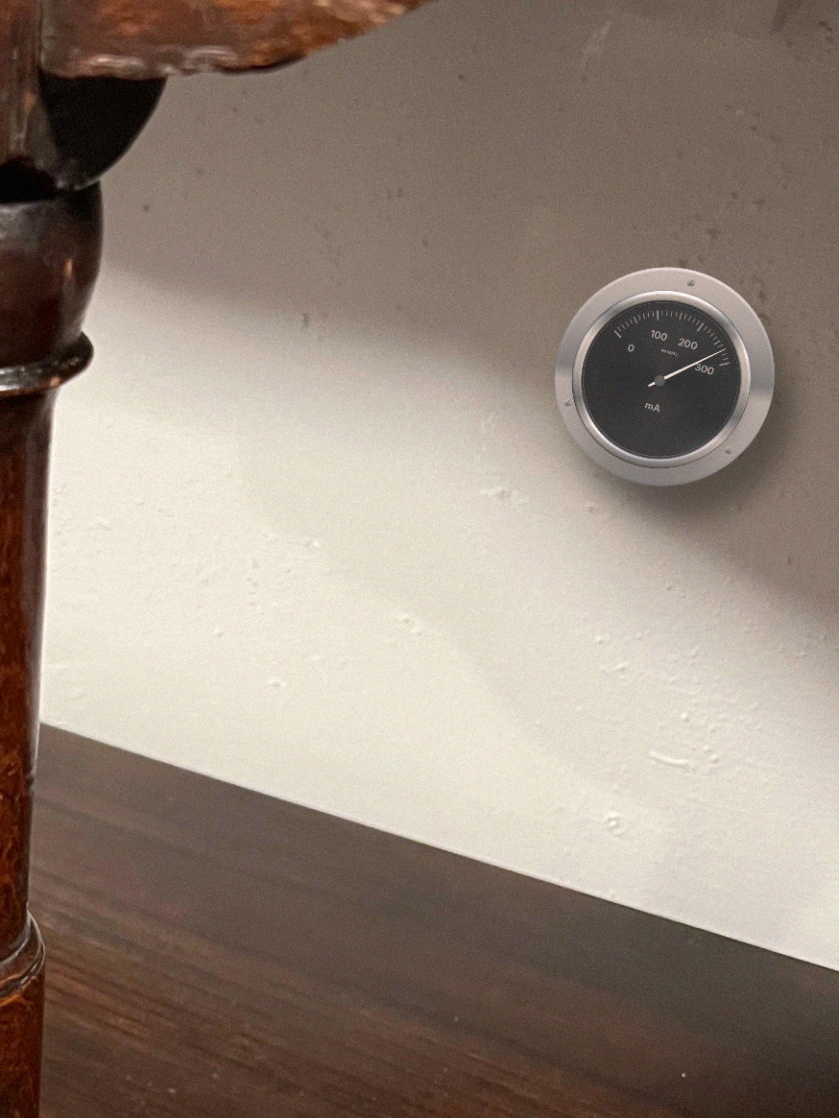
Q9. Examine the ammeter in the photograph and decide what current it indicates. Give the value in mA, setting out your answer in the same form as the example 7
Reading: 270
